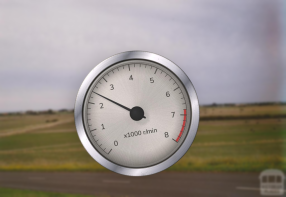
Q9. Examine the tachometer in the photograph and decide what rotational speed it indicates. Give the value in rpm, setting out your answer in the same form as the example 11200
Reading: 2400
